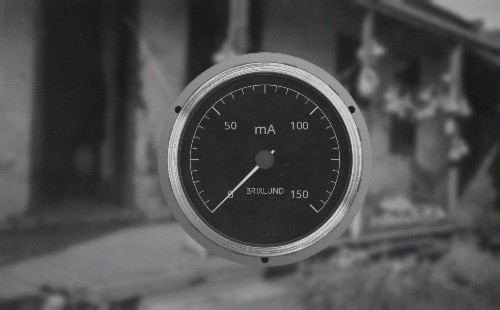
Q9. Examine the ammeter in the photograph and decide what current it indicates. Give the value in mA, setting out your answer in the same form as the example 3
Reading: 0
